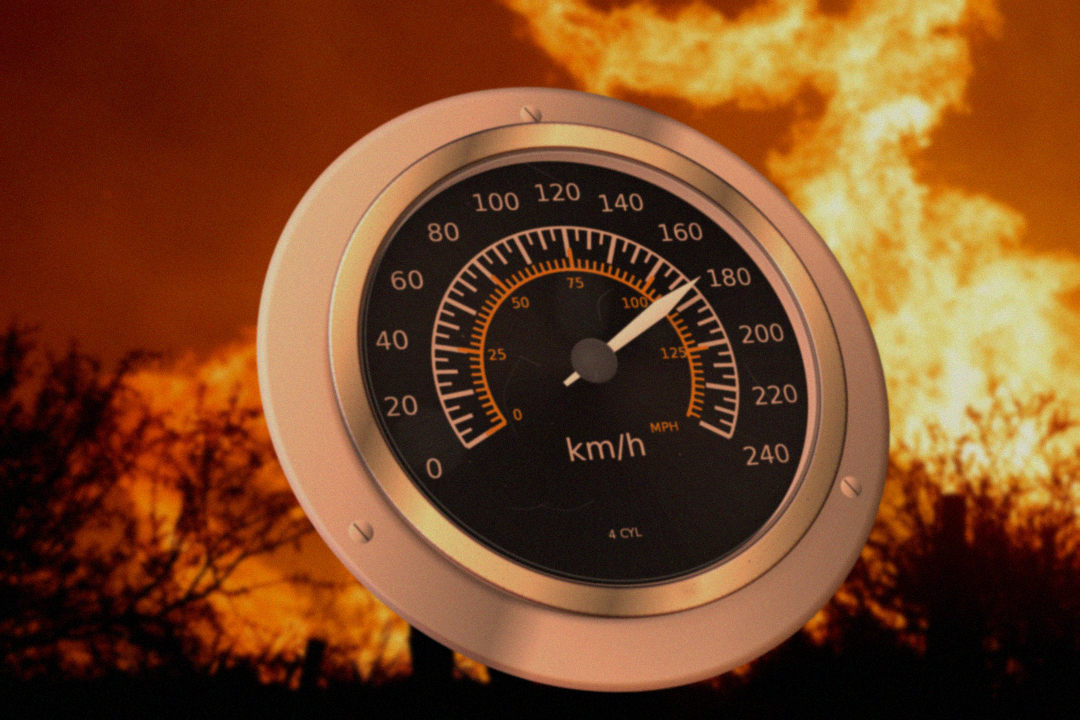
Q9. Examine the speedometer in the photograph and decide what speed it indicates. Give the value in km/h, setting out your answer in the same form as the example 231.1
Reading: 175
